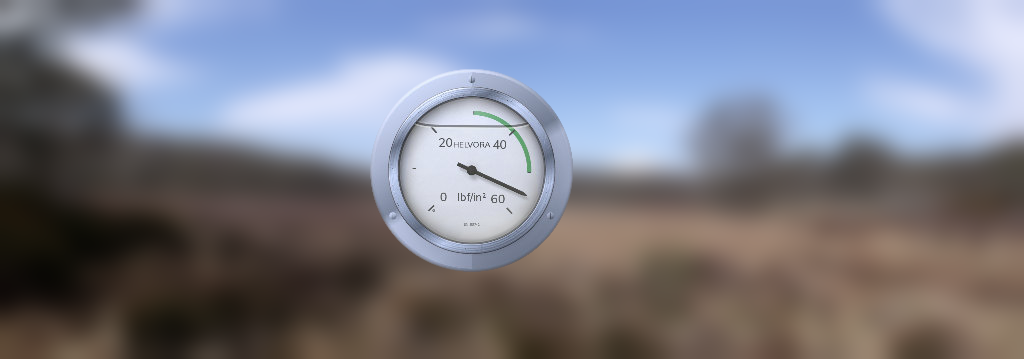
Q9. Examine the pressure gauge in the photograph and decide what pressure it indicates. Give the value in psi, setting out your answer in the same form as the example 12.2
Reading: 55
